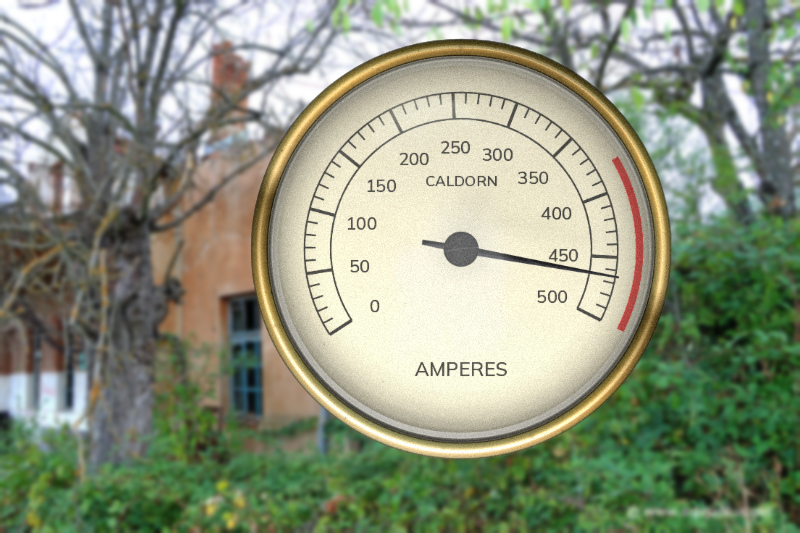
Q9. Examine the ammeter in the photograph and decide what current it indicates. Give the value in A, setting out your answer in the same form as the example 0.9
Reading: 465
